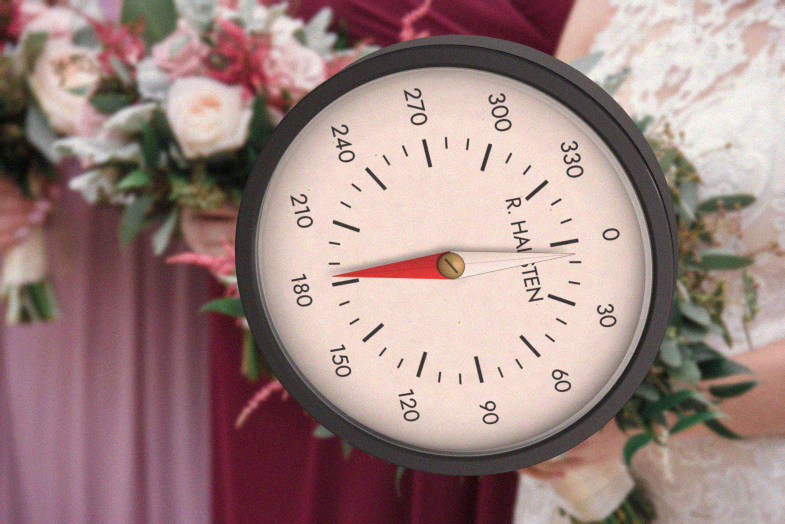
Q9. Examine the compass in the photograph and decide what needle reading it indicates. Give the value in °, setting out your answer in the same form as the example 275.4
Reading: 185
